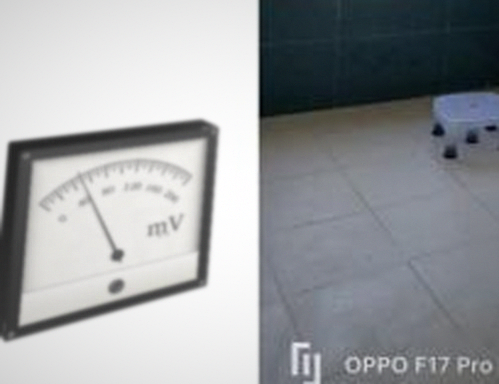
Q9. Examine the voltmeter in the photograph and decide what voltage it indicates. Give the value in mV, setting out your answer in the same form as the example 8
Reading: 50
